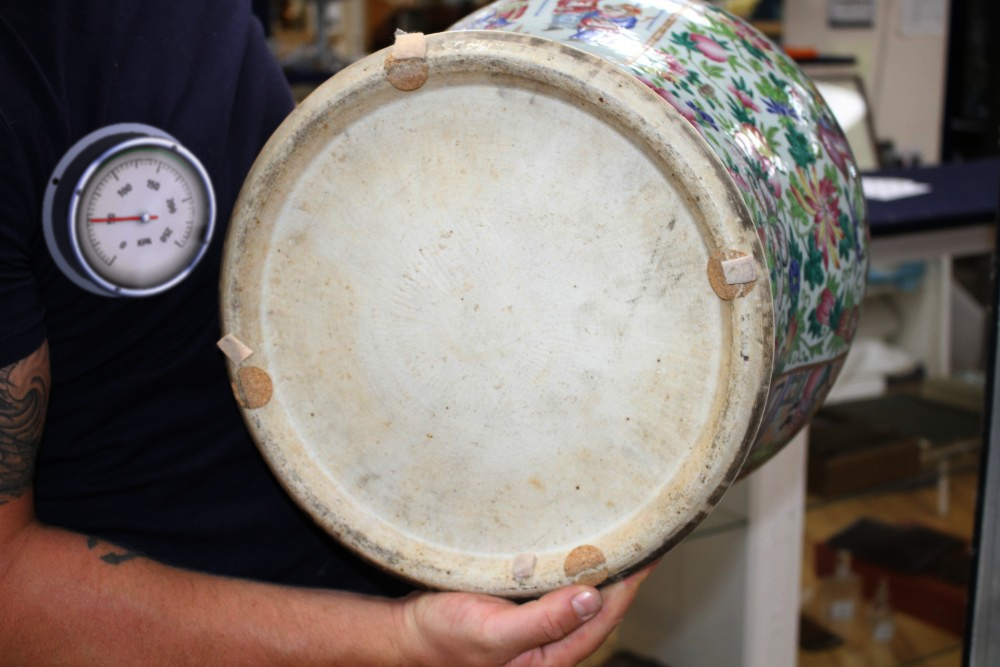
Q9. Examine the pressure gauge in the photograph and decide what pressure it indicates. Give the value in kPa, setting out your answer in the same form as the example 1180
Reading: 50
